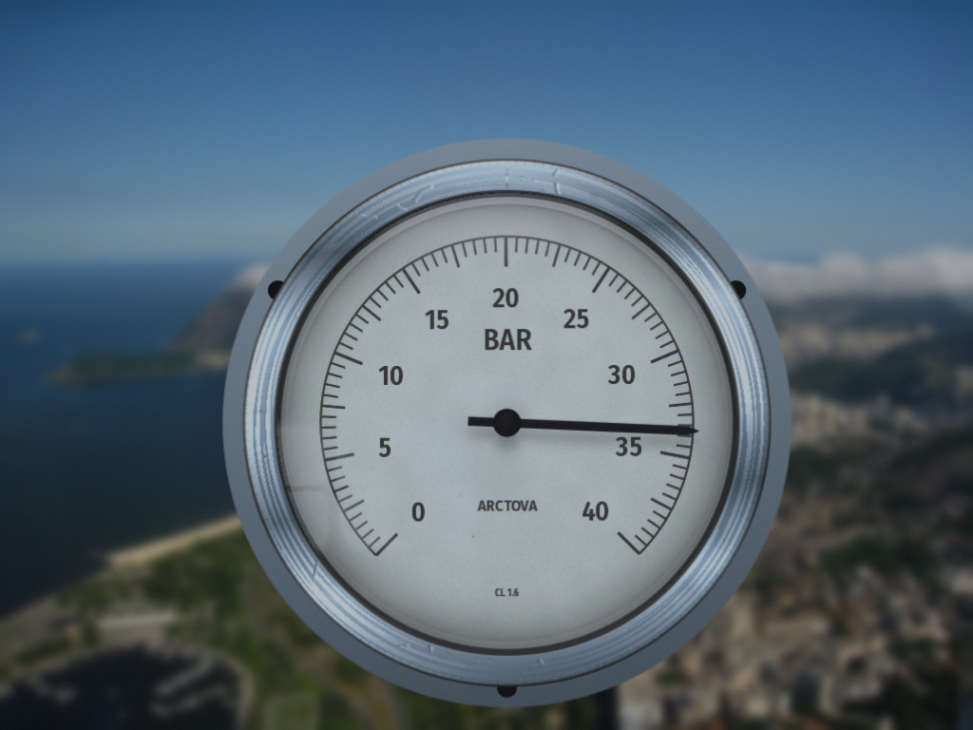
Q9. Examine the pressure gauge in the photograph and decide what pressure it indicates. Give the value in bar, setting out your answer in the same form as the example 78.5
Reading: 33.75
